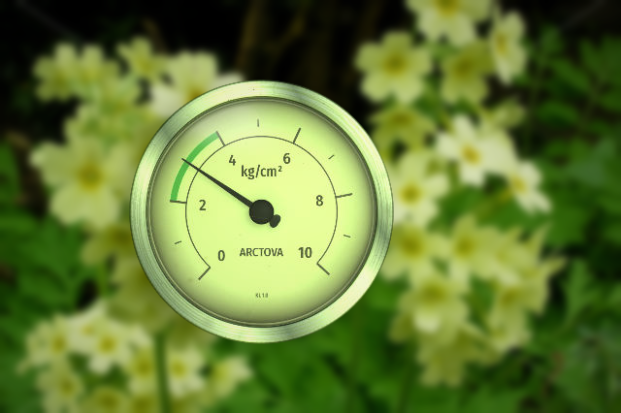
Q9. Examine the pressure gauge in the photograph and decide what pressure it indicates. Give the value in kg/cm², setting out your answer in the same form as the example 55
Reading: 3
